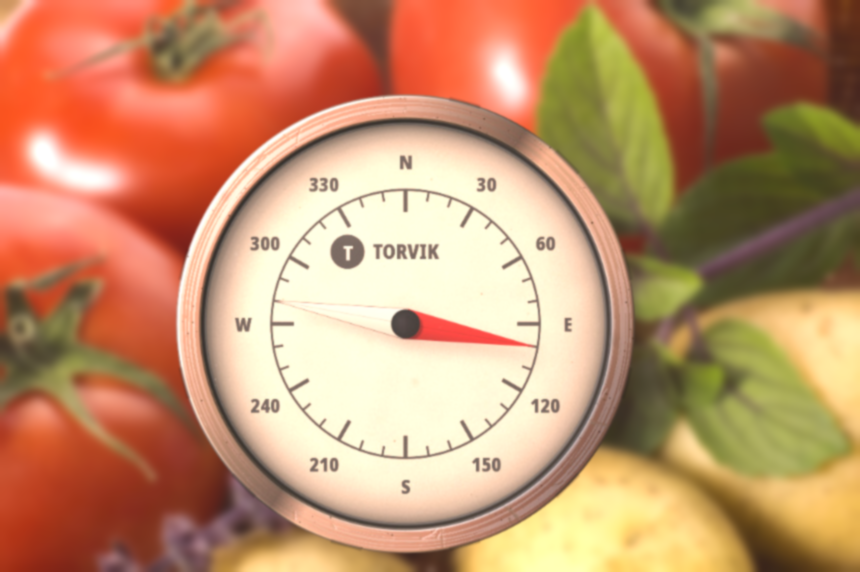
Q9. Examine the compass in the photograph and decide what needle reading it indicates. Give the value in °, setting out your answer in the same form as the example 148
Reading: 100
